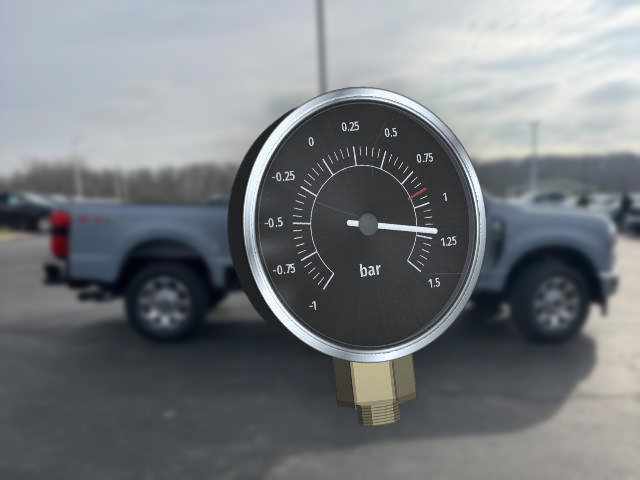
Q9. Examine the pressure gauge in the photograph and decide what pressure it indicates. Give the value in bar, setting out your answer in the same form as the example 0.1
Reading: 1.2
